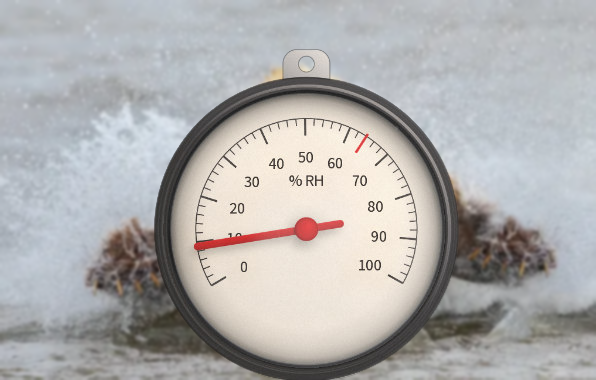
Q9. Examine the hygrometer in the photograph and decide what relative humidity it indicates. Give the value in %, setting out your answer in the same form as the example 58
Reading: 9
